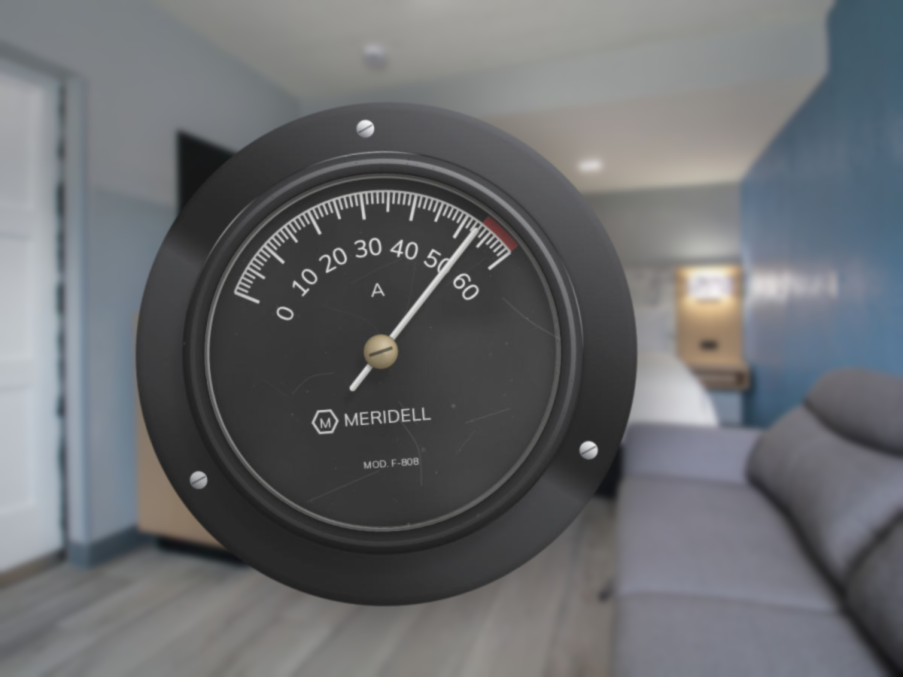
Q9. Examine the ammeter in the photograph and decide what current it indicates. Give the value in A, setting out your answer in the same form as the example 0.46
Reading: 53
